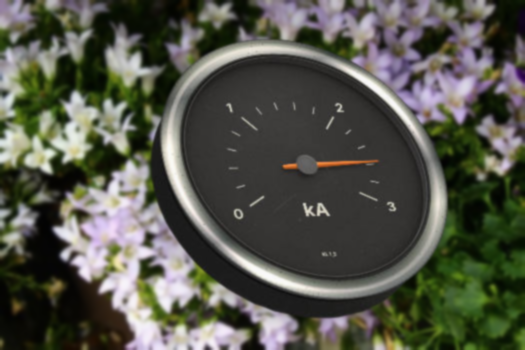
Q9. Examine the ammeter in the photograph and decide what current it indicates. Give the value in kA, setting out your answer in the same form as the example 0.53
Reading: 2.6
